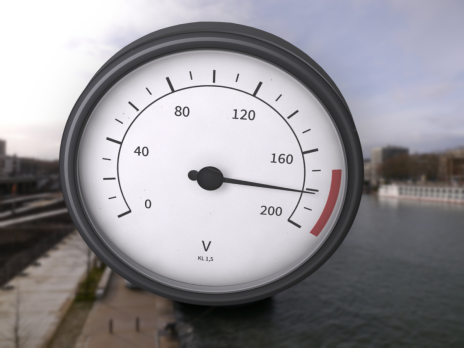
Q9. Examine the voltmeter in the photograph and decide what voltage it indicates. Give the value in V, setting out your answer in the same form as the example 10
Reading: 180
